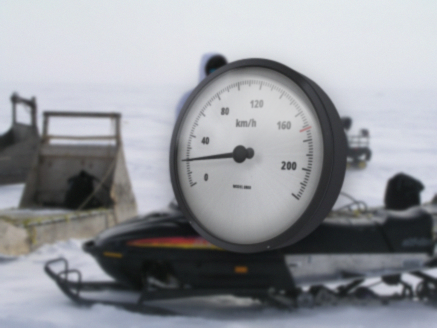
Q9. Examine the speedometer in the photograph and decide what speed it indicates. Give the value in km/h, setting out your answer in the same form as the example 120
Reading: 20
